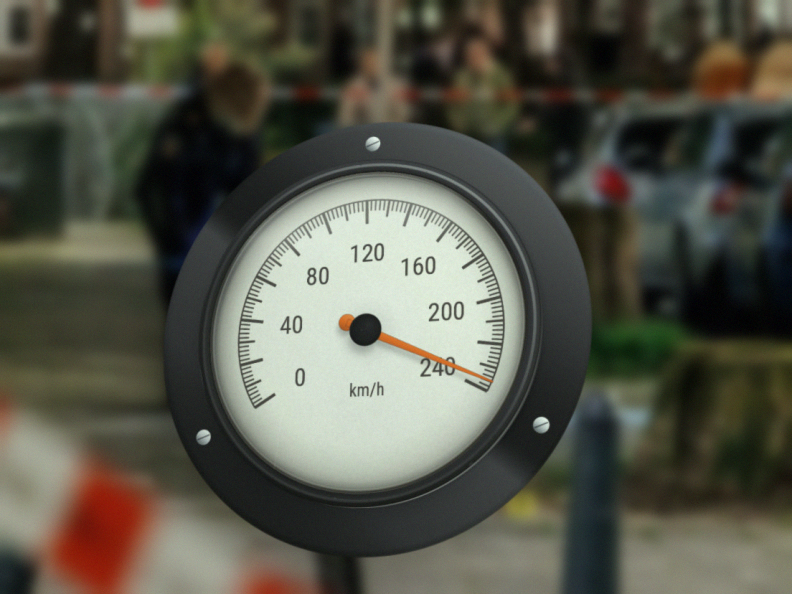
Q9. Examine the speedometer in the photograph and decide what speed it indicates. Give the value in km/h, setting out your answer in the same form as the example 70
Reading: 236
